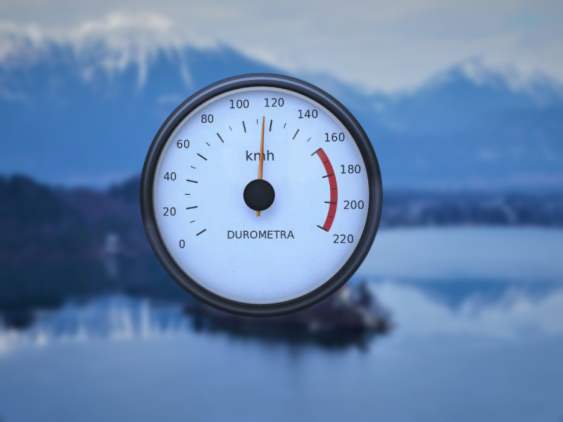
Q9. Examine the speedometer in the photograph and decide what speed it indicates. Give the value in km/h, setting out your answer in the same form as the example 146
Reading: 115
